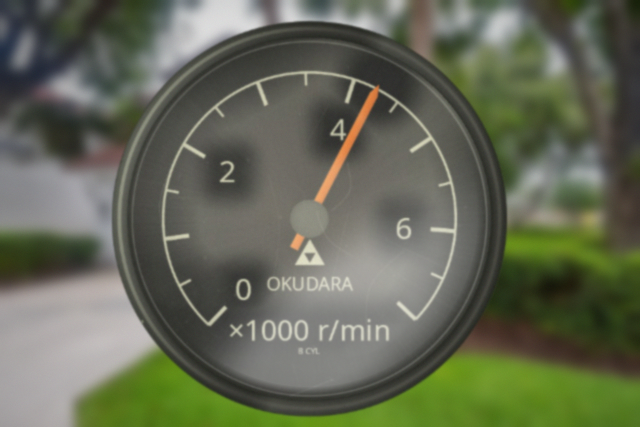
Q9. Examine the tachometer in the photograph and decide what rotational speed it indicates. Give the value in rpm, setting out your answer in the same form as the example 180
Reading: 4250
